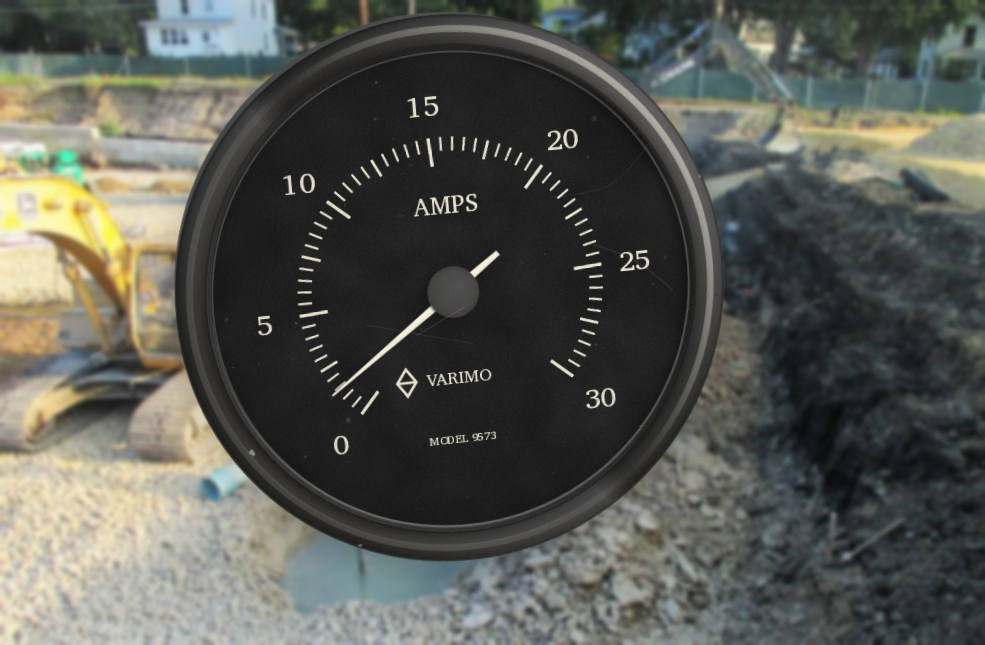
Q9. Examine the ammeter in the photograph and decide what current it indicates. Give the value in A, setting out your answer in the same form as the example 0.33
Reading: 1.5
